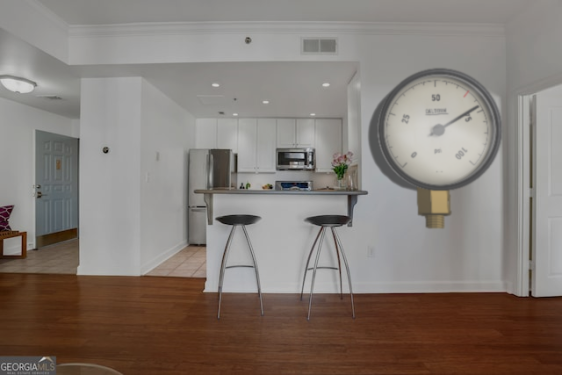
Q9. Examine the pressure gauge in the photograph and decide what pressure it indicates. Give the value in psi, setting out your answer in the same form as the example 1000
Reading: 72.5
